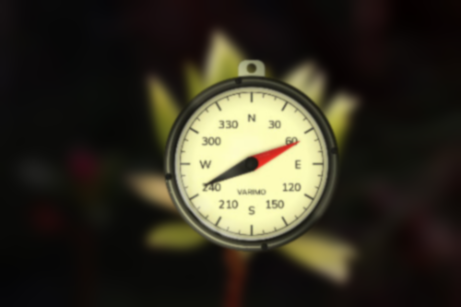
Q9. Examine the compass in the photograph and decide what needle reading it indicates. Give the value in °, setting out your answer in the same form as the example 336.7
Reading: 65
